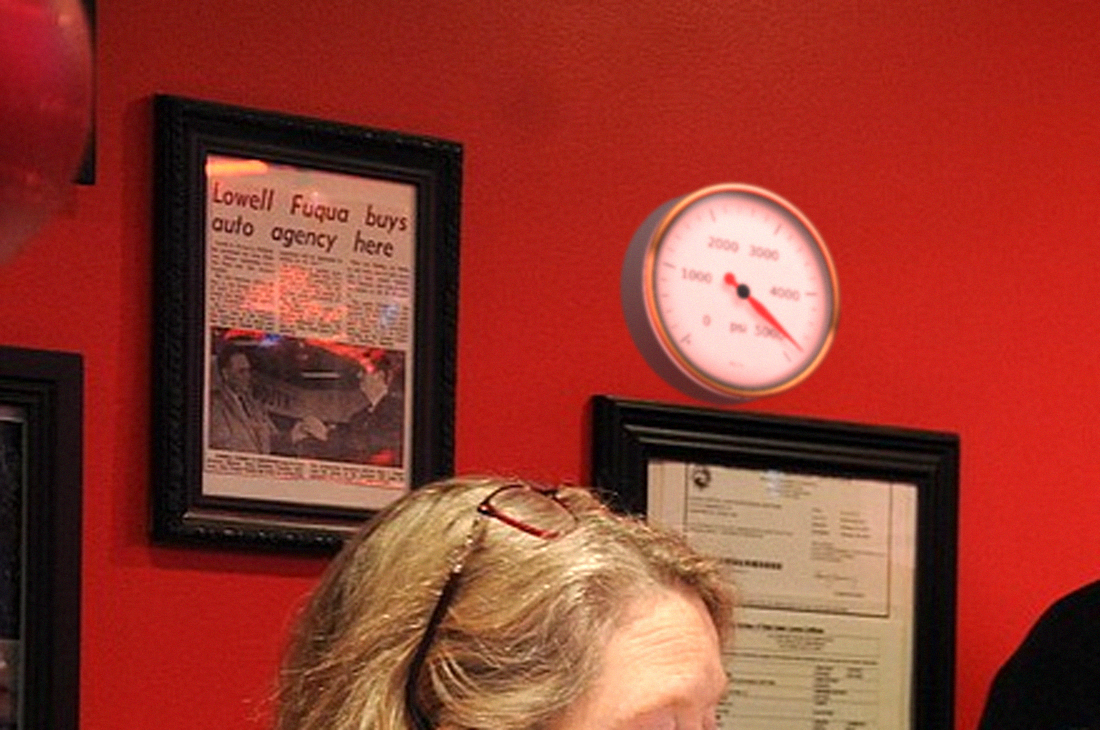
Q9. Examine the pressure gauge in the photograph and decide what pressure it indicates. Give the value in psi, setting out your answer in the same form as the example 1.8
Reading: 4800
